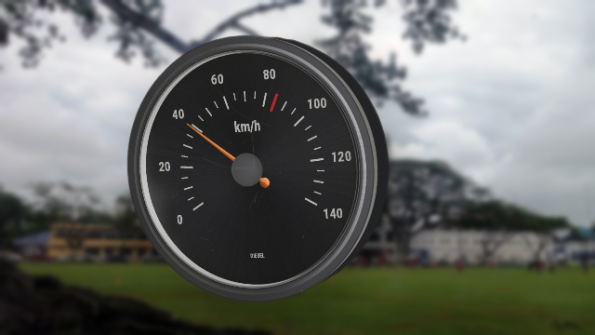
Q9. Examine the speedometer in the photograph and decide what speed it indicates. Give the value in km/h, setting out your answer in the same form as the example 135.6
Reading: 40
